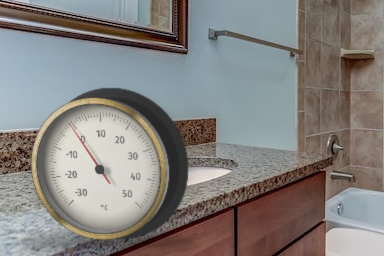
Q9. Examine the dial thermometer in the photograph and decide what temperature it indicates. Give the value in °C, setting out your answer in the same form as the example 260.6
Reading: 0
